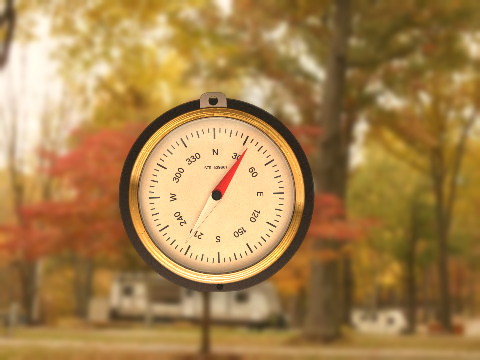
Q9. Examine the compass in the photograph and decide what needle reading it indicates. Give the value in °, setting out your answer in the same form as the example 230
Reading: 35
